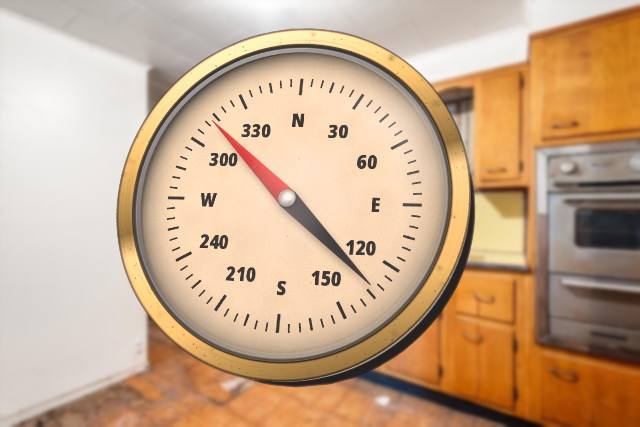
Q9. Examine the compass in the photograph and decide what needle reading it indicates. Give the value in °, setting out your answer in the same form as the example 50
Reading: 312.5
